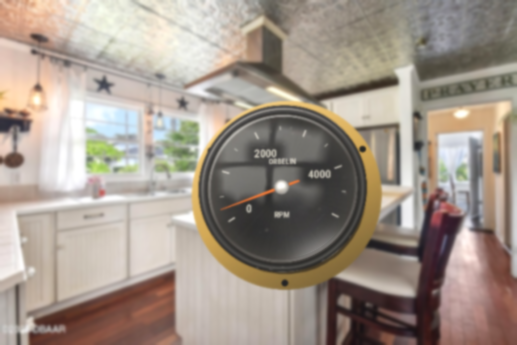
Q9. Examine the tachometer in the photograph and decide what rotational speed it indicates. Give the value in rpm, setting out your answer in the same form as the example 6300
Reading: 250
